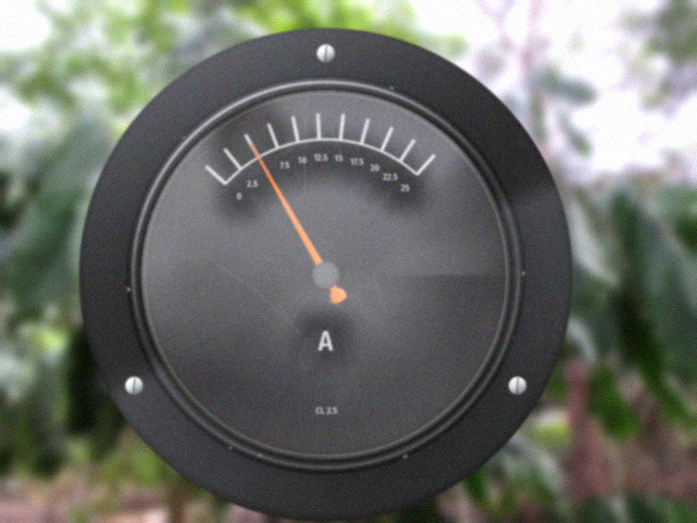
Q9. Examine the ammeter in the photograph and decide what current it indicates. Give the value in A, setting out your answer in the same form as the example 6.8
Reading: 5
